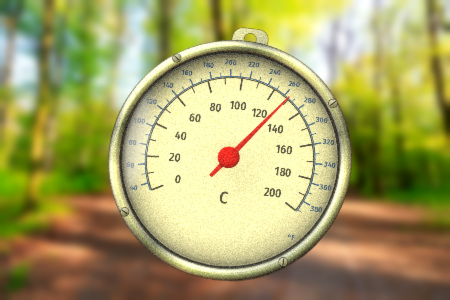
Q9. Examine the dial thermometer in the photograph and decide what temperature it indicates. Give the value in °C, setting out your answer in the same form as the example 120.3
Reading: 130
